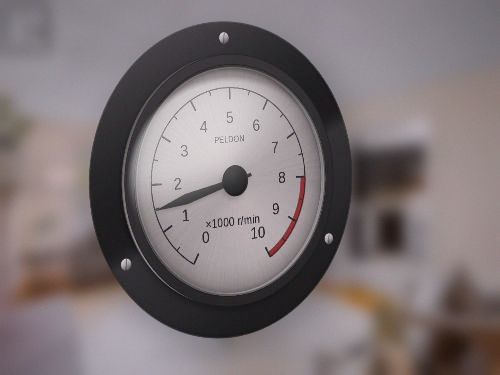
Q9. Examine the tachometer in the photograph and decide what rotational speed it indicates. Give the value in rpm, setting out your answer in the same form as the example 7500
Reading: 1500
